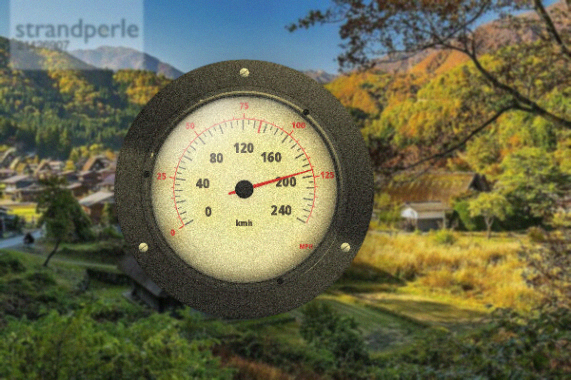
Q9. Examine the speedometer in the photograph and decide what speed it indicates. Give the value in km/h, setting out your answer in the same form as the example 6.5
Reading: 195
